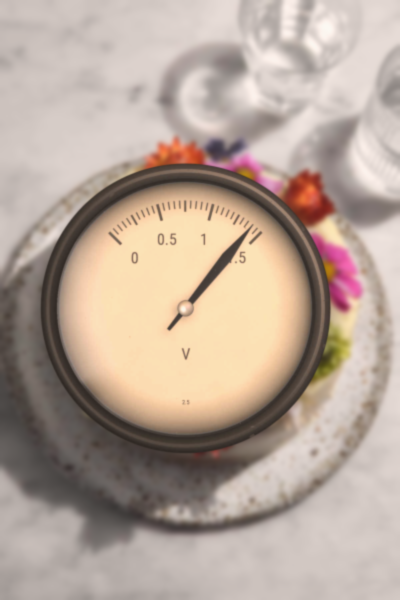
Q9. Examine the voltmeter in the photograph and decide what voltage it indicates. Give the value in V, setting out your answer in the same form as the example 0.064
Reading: 1.4
